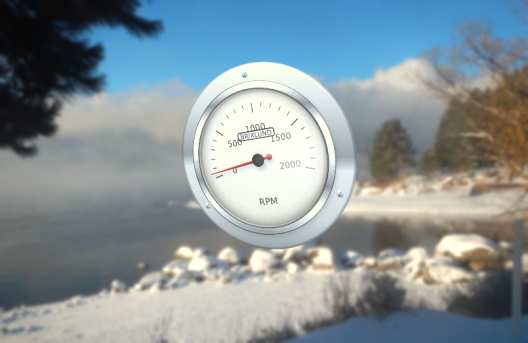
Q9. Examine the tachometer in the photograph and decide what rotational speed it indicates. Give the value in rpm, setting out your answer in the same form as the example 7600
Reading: 50
